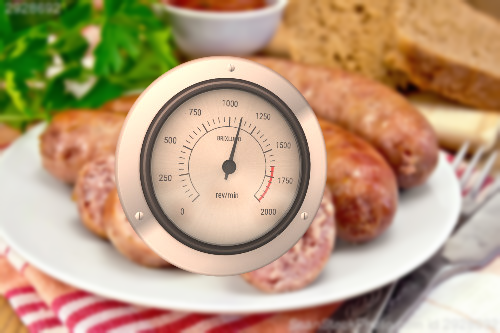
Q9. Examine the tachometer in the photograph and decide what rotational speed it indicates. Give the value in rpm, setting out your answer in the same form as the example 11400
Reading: 1100
